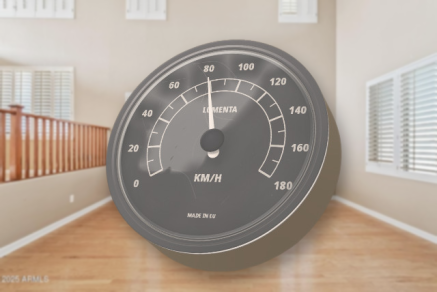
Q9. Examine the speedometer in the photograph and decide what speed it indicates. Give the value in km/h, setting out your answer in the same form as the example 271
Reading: 80
